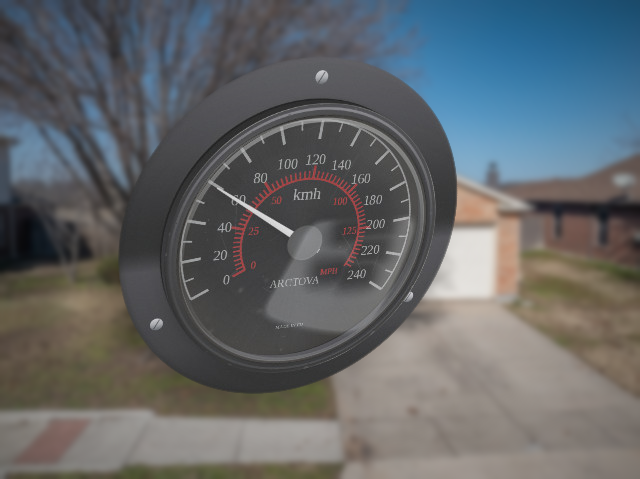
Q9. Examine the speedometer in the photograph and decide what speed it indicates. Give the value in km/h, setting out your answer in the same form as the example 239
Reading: 60
